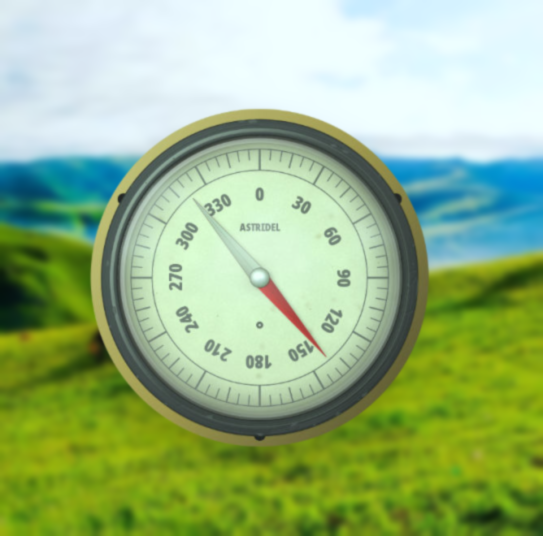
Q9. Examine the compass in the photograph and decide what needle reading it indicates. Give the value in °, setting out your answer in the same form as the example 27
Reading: 140
